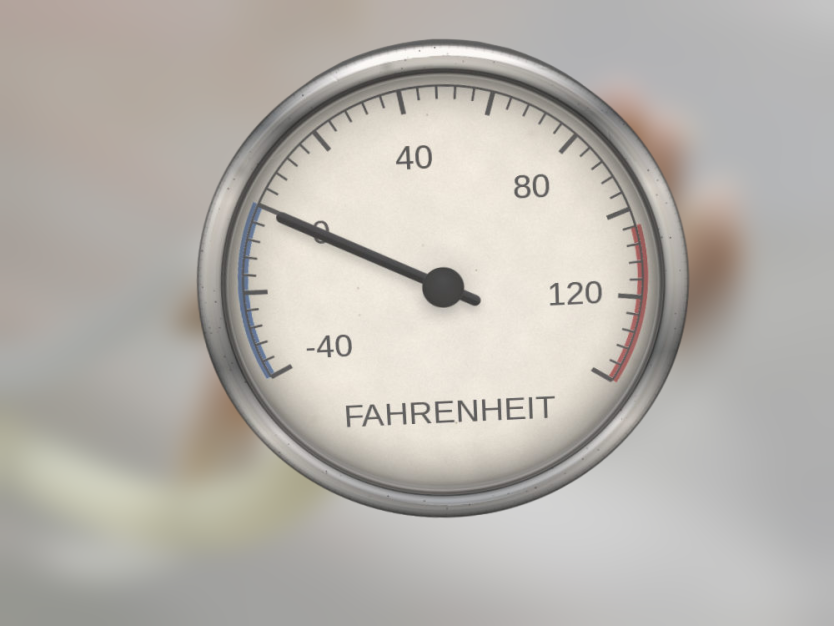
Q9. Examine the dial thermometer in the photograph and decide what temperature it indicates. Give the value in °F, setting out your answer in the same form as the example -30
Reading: 0
